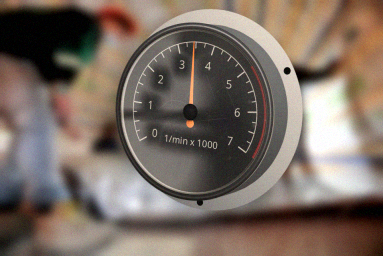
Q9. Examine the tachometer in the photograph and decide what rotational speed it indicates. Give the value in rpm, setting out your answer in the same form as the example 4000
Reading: 3500
